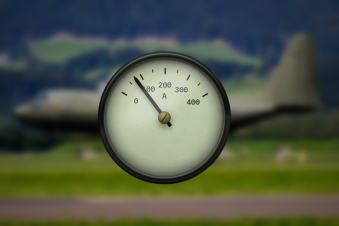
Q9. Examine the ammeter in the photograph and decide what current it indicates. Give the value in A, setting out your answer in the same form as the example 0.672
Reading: 75
